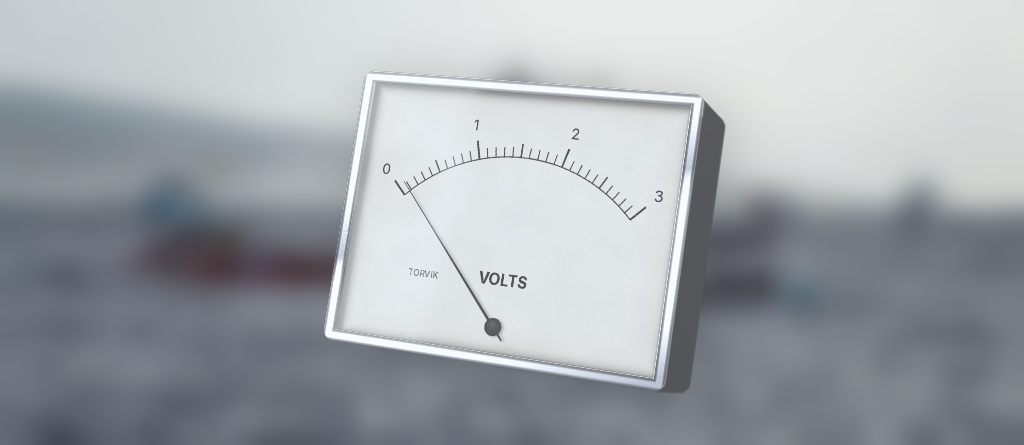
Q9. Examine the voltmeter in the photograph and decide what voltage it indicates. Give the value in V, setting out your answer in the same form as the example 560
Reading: 0.1
